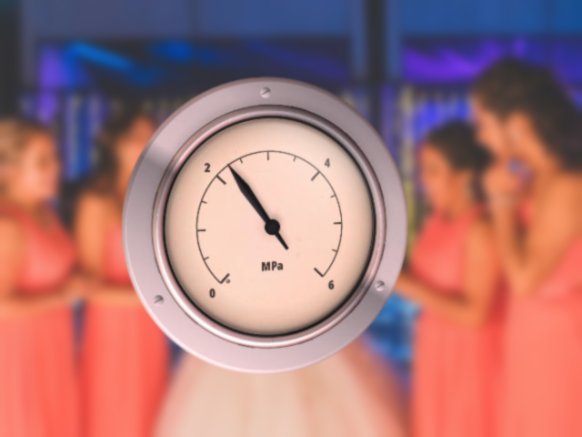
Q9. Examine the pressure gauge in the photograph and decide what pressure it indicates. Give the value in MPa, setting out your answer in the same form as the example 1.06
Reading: 2.25
